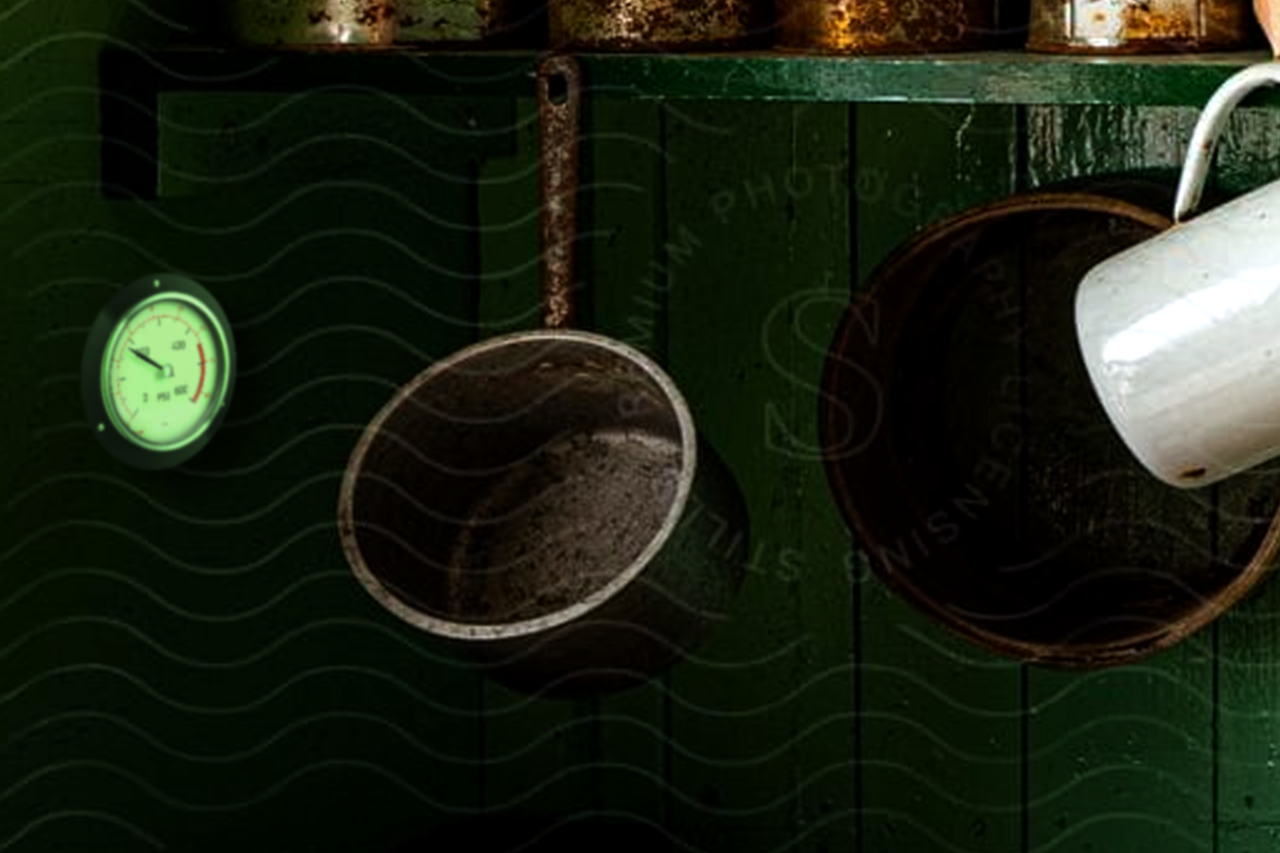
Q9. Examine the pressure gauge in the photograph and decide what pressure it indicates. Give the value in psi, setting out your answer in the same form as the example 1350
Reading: 175
